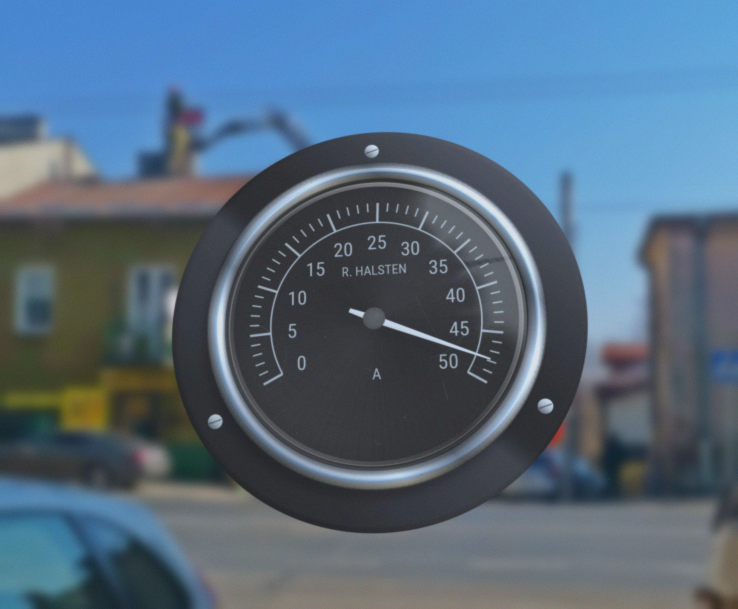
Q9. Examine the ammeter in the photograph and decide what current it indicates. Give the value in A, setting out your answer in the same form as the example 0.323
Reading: 48
